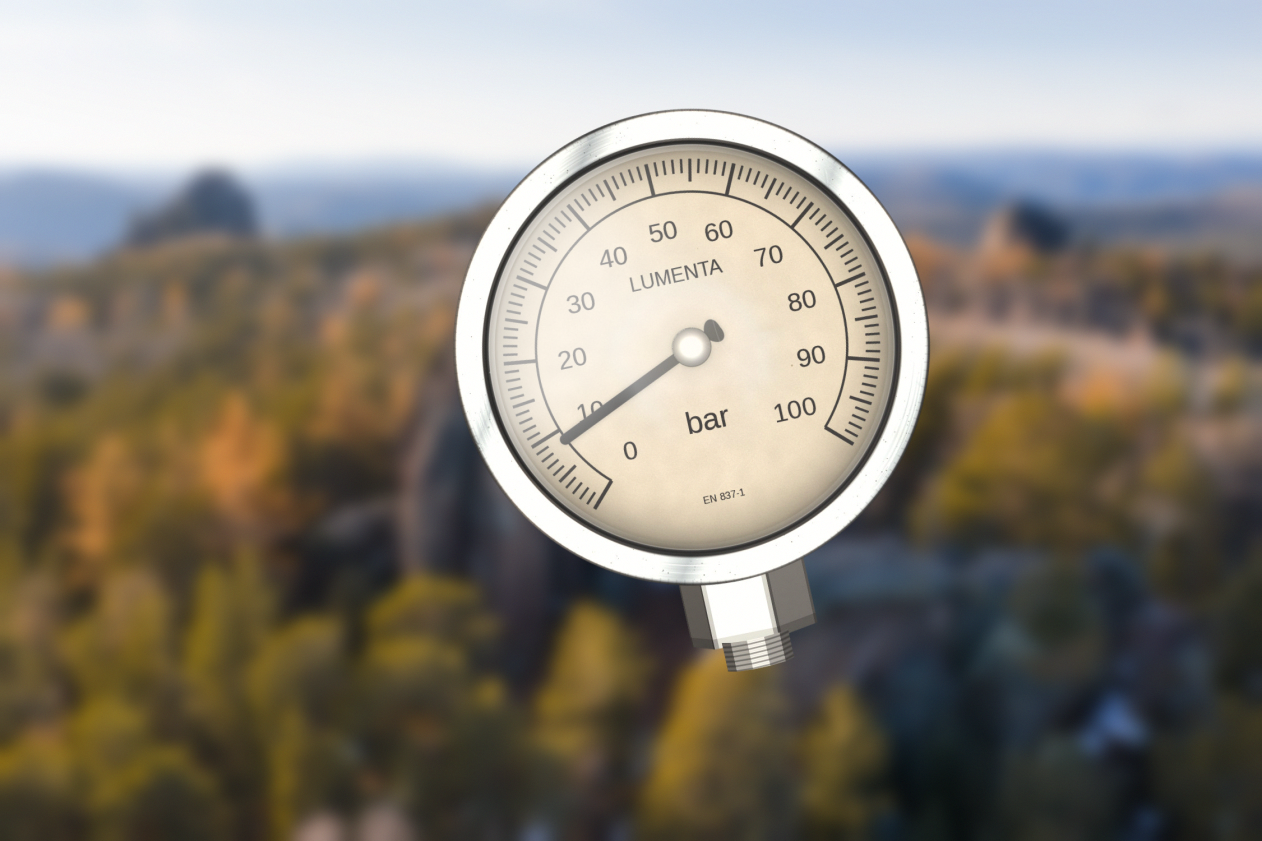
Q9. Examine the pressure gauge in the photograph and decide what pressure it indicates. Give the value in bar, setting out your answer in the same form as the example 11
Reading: 8.5
